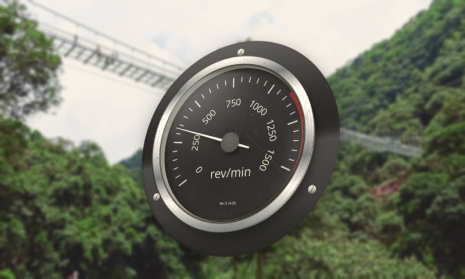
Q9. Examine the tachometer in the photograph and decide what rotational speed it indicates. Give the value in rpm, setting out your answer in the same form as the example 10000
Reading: 325
